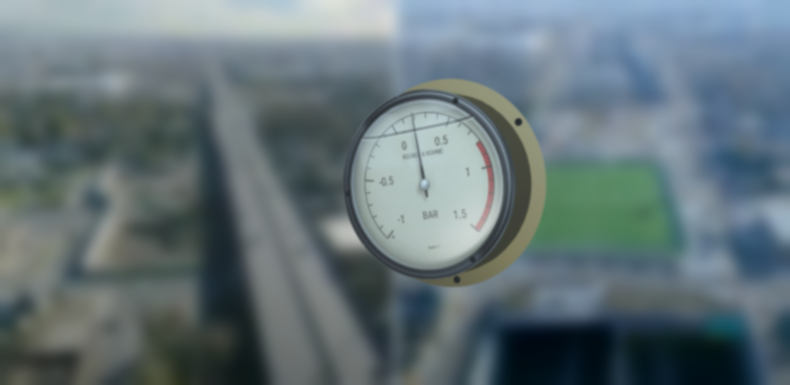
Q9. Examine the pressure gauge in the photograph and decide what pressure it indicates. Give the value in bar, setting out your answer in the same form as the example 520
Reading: 0.2
